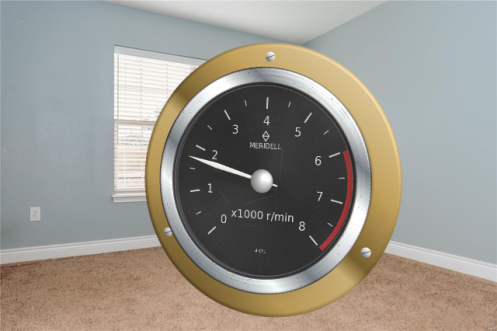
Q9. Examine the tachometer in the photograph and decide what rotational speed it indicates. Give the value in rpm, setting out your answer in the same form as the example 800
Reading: 1750
